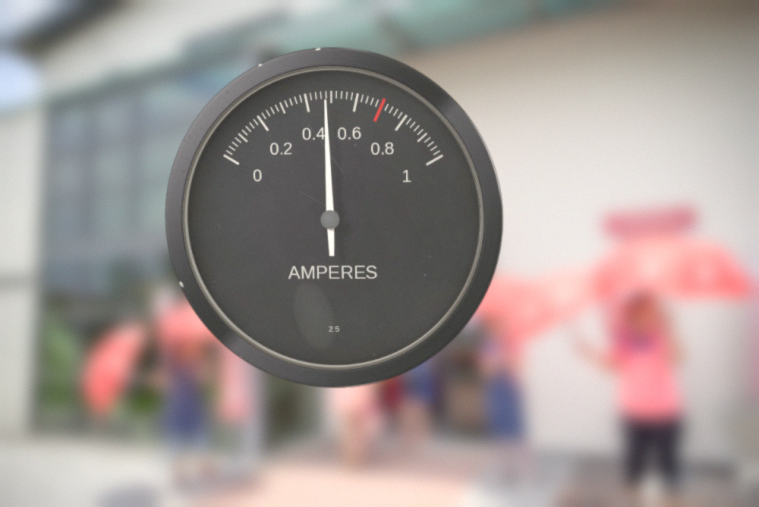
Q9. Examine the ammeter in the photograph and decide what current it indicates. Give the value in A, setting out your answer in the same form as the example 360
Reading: 0.48
